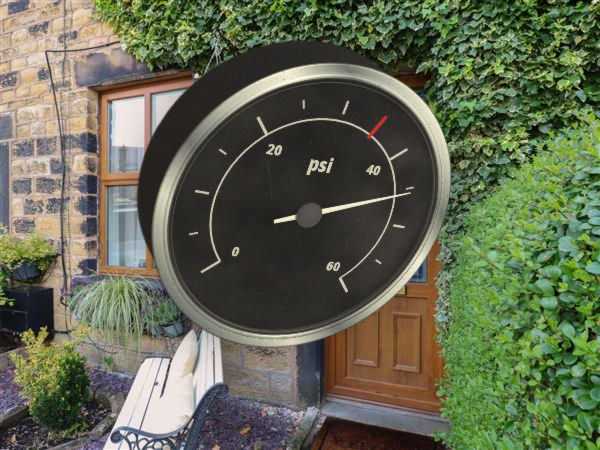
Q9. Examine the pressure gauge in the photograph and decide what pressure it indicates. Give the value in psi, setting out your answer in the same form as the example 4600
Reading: 45
